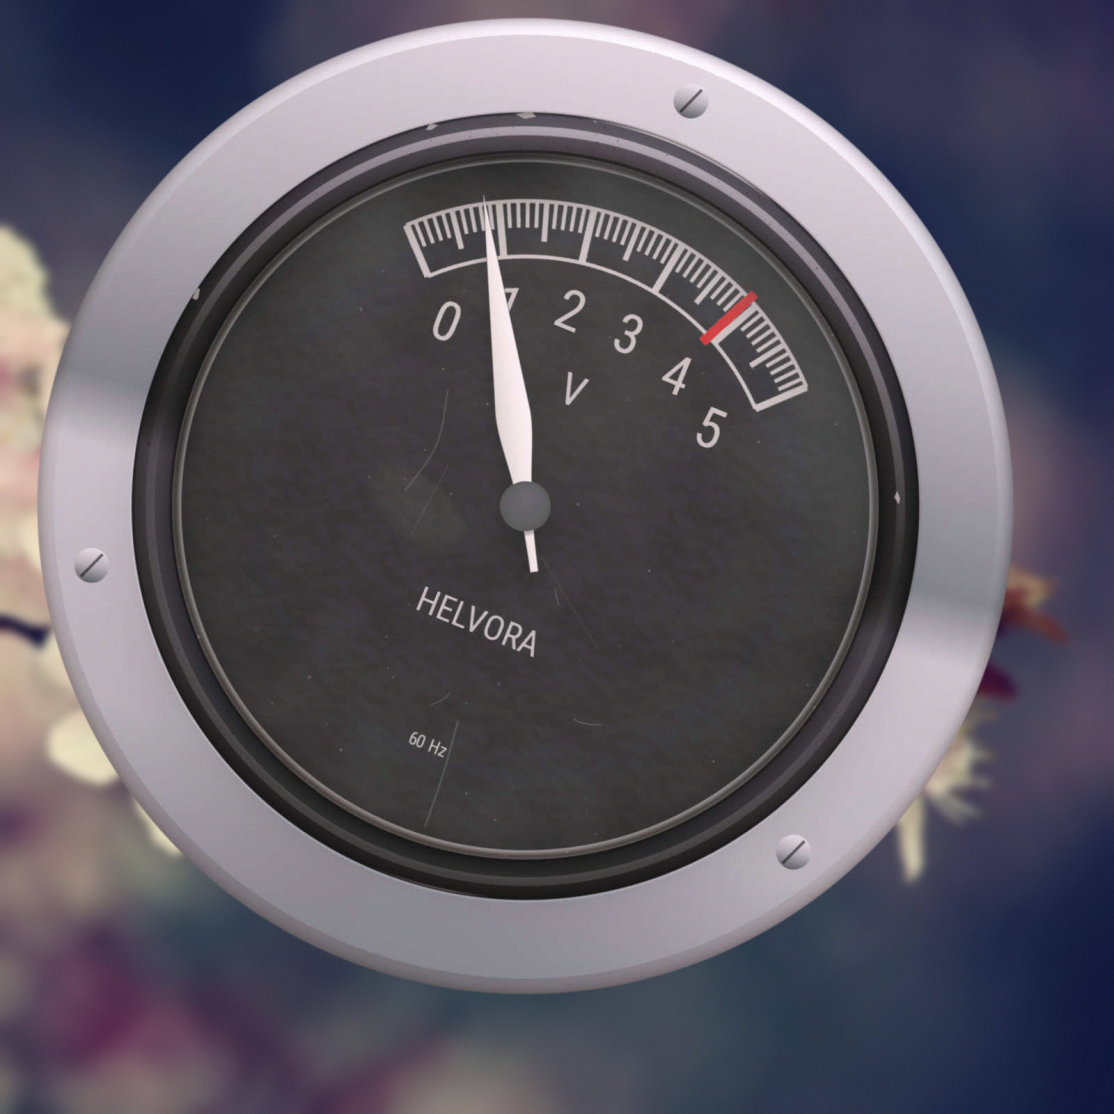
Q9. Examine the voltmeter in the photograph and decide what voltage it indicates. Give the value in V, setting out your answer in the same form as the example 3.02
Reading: 0.85
